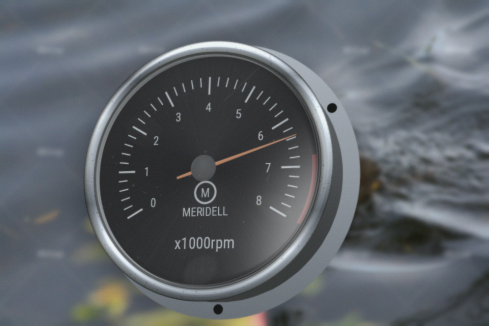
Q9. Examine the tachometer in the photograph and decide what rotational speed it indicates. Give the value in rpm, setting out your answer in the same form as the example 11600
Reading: 6400
